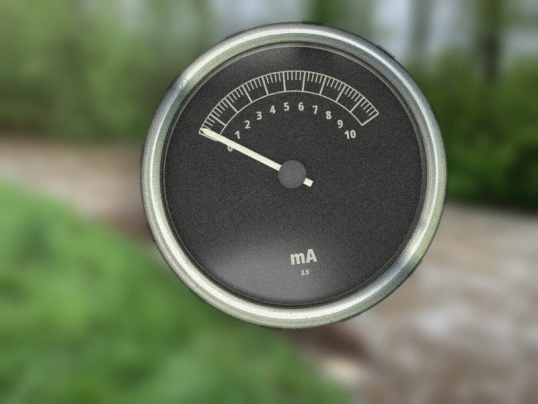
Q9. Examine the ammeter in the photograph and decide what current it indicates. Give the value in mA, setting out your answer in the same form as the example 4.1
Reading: 0.2
